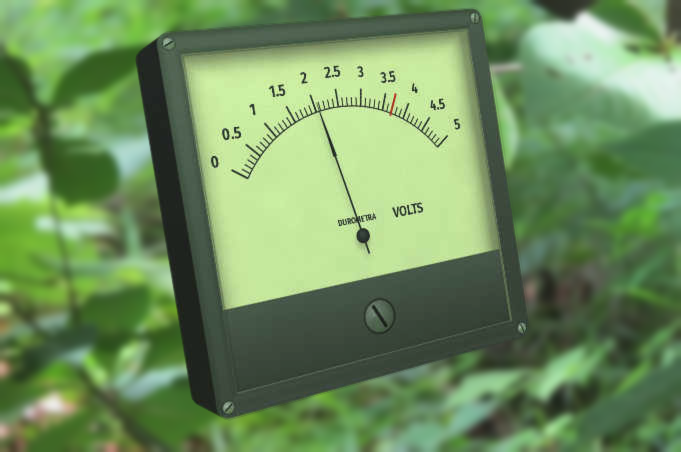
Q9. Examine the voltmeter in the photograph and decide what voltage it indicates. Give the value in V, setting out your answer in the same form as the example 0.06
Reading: 2
